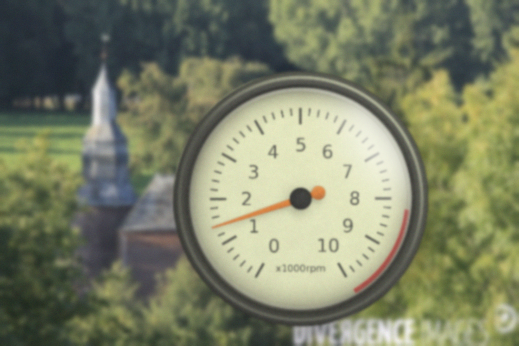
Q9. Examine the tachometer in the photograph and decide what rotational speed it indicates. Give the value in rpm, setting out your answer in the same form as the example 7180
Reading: 1400
